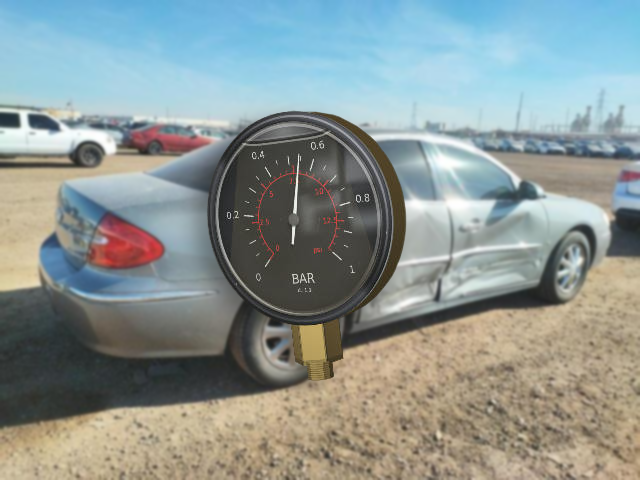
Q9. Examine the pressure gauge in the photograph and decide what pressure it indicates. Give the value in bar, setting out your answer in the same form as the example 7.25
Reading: 0.55
